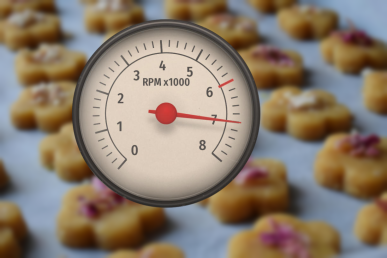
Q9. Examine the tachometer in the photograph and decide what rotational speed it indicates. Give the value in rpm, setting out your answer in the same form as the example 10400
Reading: 7000
